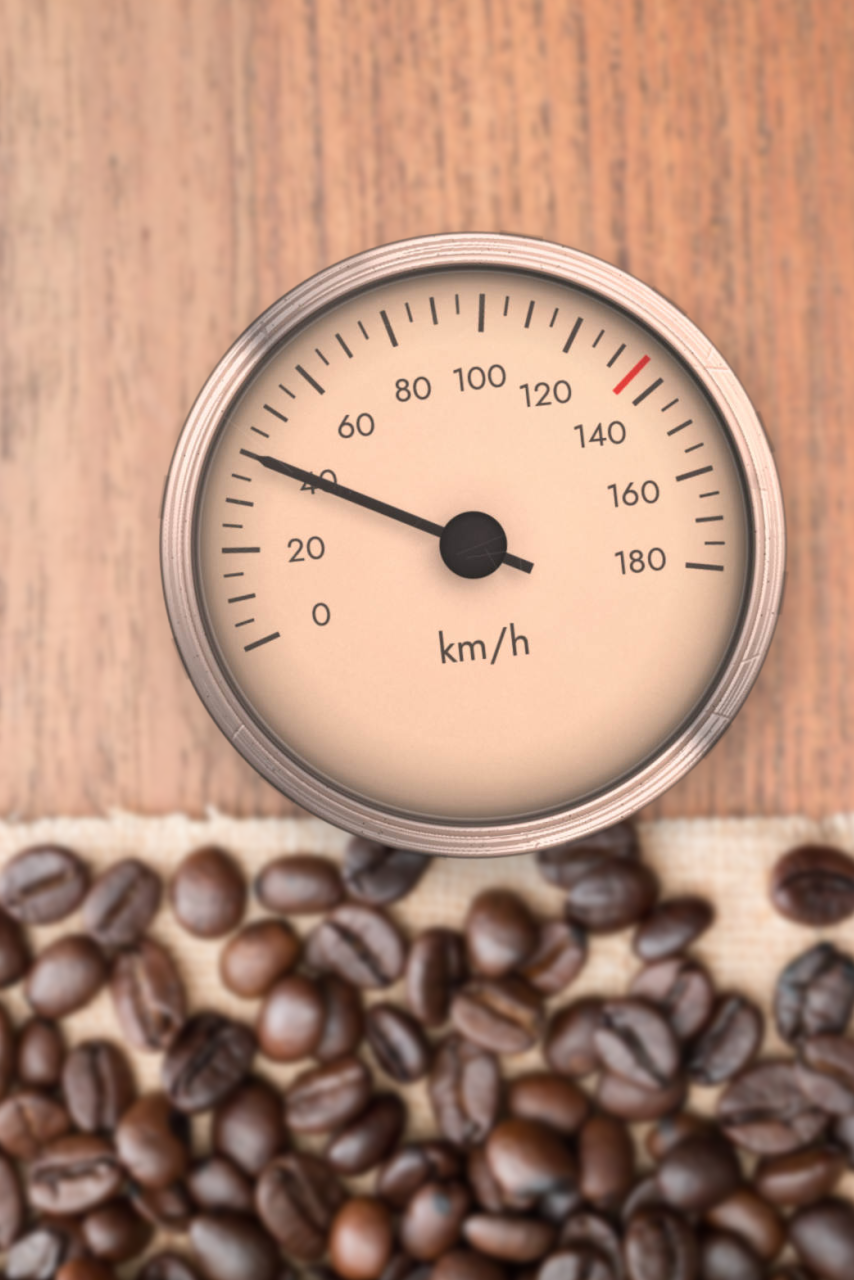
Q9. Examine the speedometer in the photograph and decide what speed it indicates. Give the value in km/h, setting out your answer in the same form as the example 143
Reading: 40
